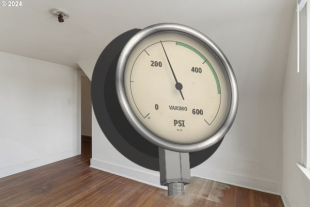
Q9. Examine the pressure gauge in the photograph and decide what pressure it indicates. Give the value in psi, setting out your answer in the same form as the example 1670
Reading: 250
